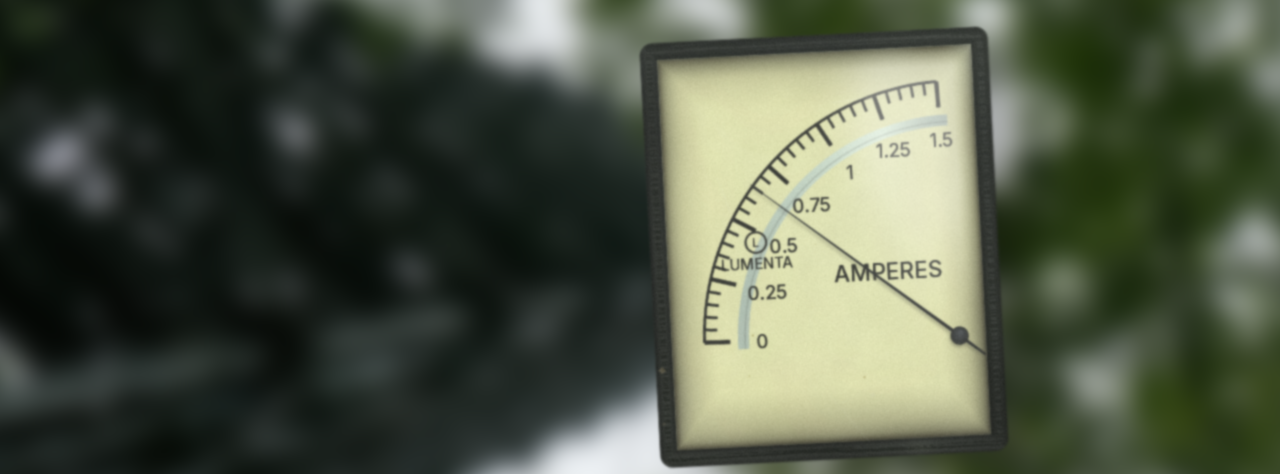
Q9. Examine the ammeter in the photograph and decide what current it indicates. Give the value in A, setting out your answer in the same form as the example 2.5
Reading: 0.65
